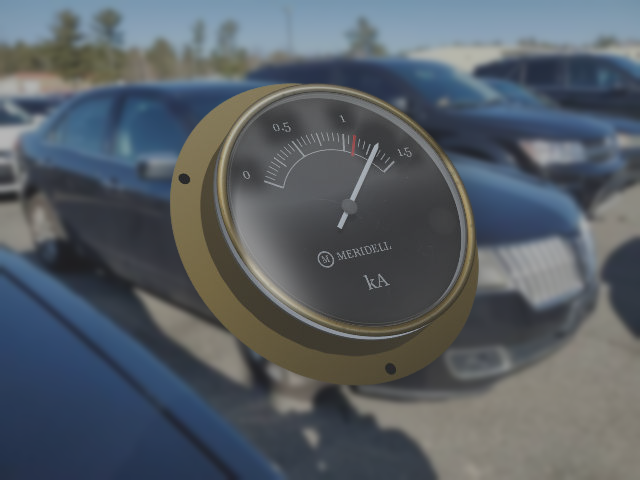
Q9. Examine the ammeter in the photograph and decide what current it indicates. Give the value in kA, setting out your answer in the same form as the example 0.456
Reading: 1.3
